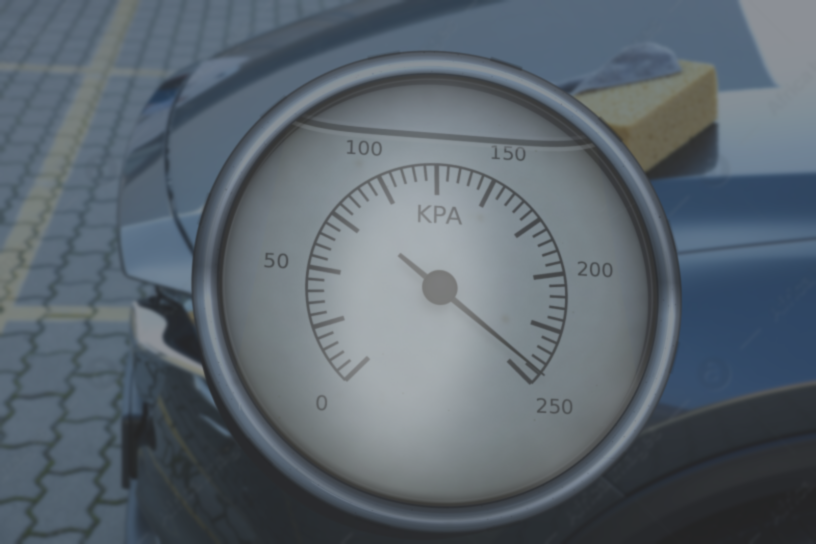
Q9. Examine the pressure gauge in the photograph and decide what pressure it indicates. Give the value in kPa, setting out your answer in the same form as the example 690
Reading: 245
